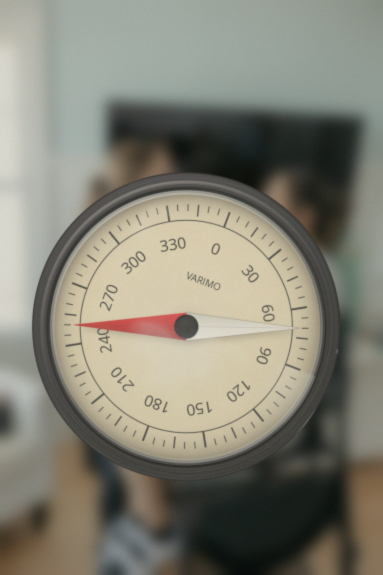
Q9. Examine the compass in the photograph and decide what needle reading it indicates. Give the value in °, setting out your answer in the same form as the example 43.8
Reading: 250
